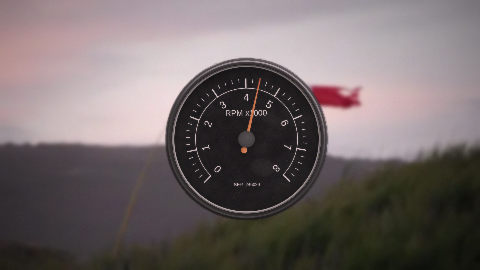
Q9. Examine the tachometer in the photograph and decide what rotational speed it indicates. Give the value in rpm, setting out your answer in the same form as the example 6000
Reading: 4400
